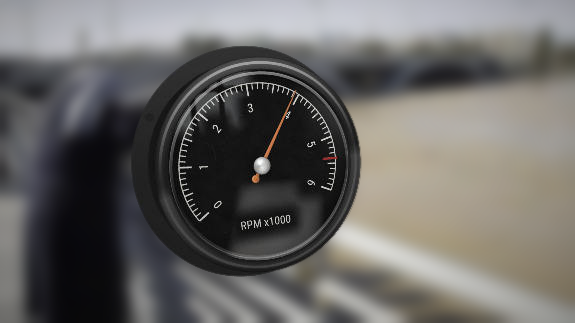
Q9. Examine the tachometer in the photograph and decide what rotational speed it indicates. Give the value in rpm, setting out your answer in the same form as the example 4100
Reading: 3900
